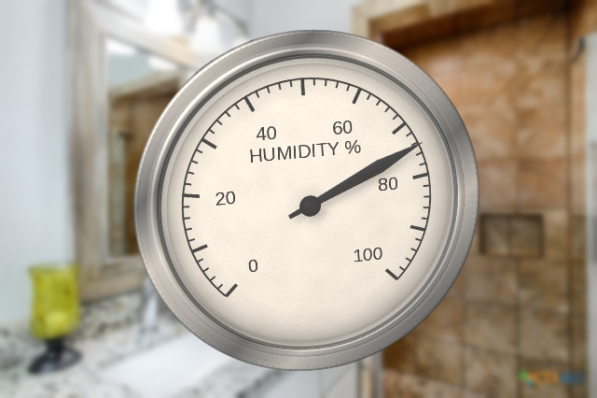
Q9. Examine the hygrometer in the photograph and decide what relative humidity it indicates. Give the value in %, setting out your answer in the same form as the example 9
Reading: 74
